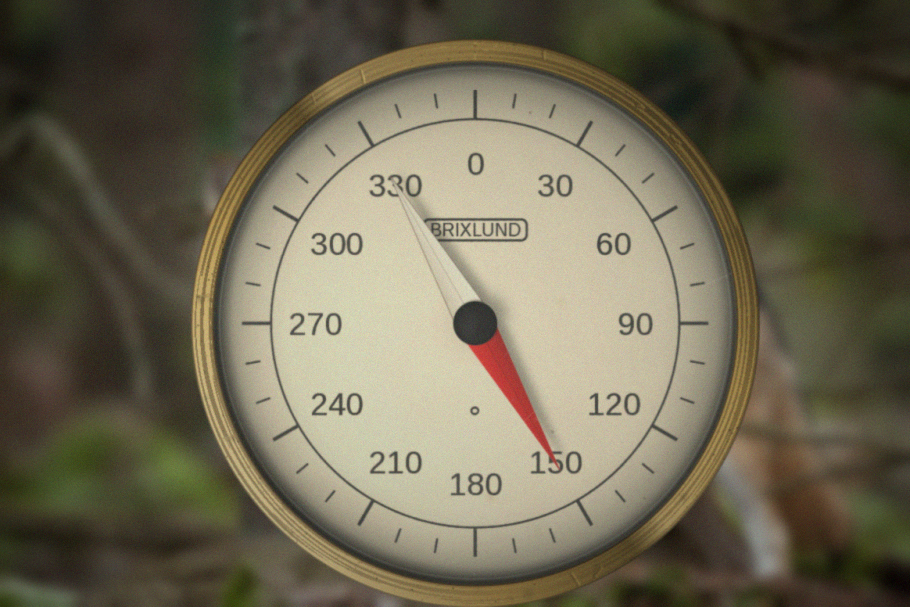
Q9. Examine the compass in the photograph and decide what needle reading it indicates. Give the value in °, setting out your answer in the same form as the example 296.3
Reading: 150
